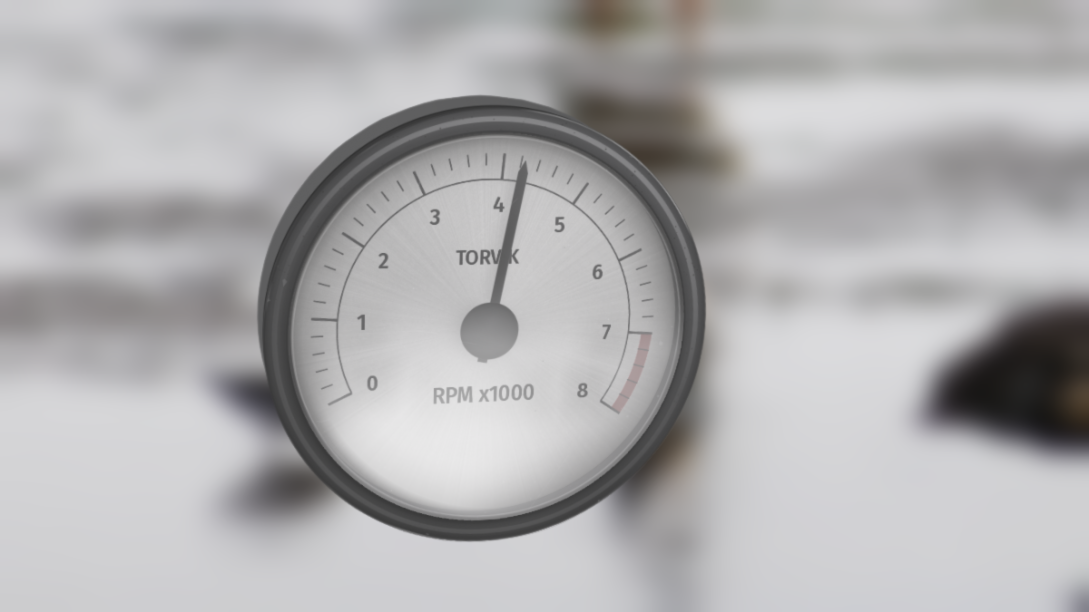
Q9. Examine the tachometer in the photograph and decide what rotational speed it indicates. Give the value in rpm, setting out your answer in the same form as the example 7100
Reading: 4200
